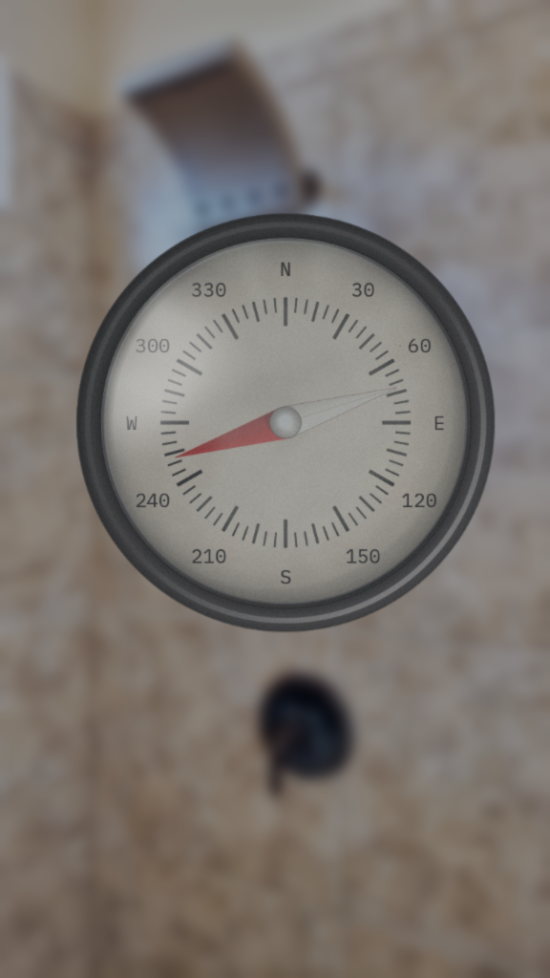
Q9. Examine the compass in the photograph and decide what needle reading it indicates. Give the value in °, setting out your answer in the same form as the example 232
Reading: 252.5
